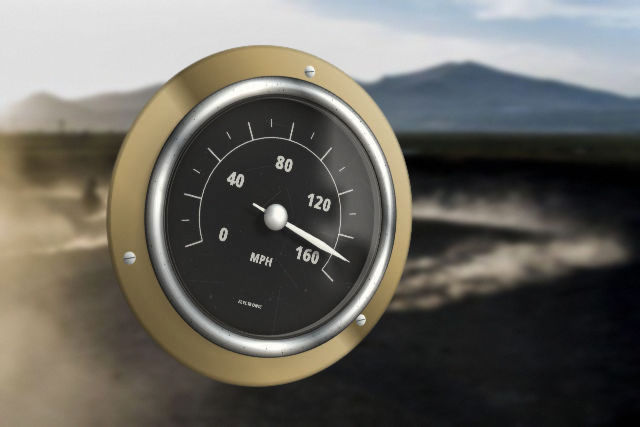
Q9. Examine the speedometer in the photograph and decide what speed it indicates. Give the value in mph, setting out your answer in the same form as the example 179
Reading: 150
